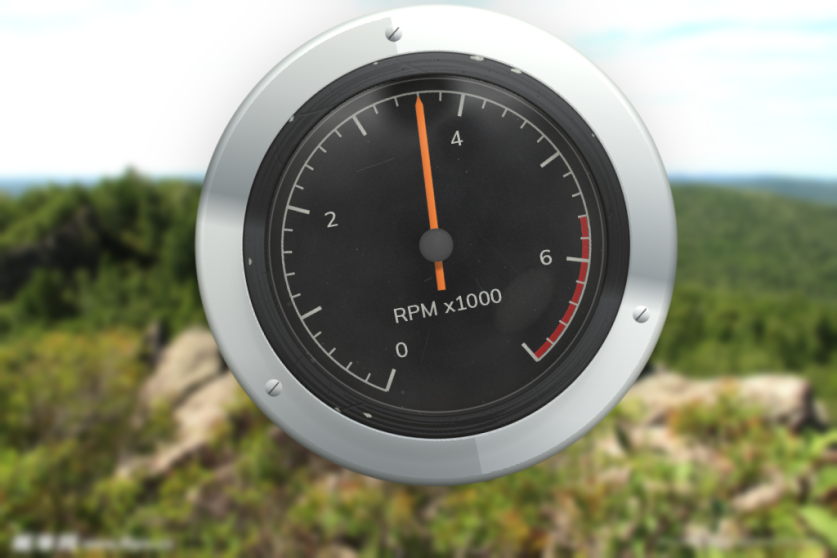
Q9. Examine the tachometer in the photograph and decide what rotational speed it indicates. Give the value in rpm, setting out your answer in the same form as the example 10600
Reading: 3600
